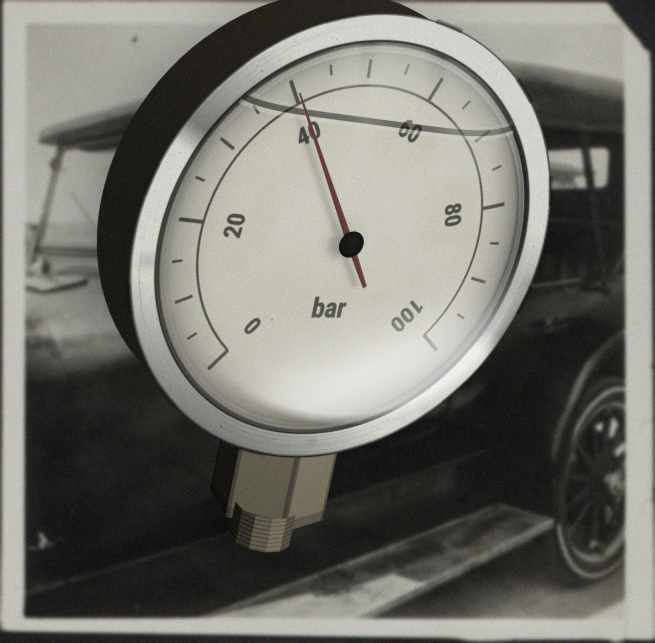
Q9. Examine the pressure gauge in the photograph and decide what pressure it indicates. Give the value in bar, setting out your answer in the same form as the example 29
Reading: 40
